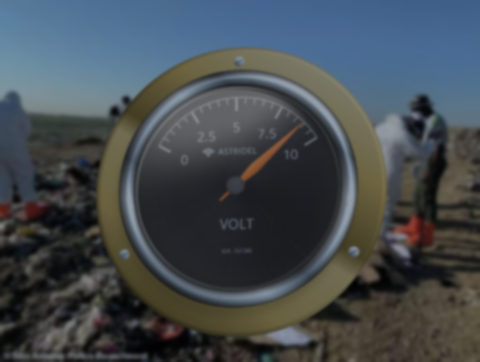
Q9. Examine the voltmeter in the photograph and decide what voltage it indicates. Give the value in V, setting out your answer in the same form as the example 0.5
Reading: 9
